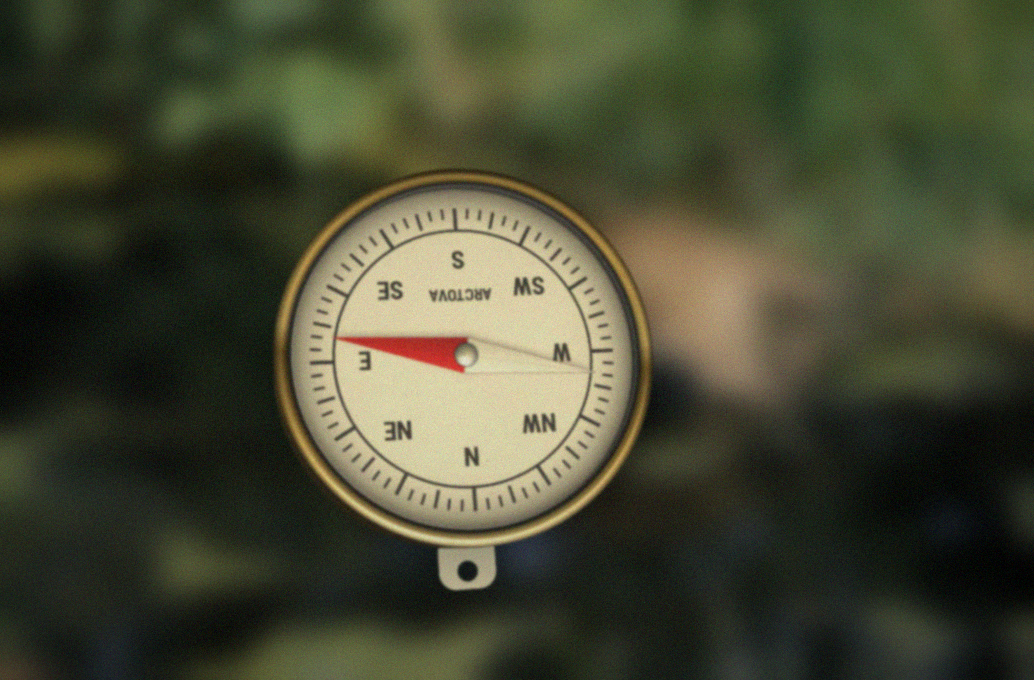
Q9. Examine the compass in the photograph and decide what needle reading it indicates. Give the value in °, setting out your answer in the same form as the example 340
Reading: 100
